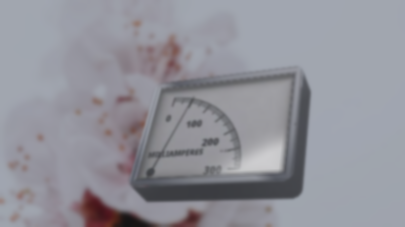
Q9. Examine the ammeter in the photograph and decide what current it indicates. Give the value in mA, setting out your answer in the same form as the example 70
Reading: 50
